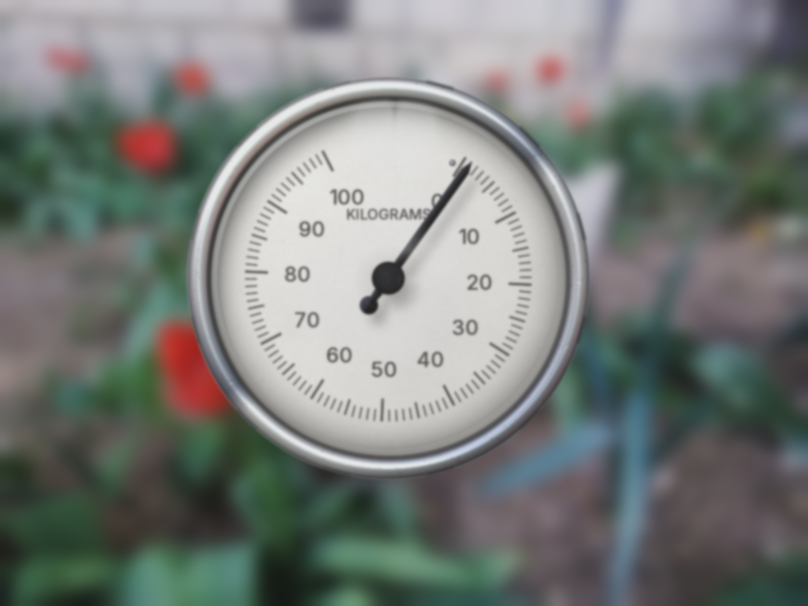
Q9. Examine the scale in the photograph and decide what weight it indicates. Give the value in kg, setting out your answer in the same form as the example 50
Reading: 1
